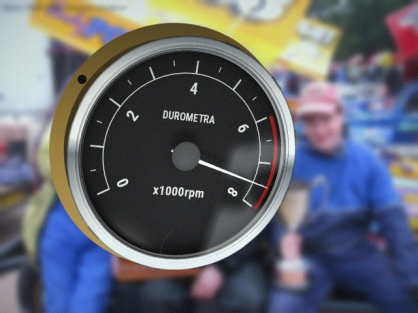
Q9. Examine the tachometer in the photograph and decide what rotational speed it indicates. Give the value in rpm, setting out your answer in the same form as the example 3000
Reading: 7500
